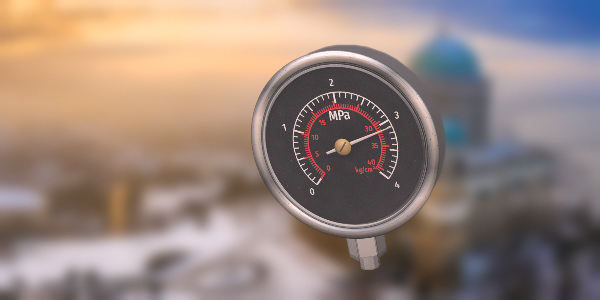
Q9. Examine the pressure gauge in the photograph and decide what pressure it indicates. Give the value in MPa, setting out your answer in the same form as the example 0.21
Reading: 3.1
